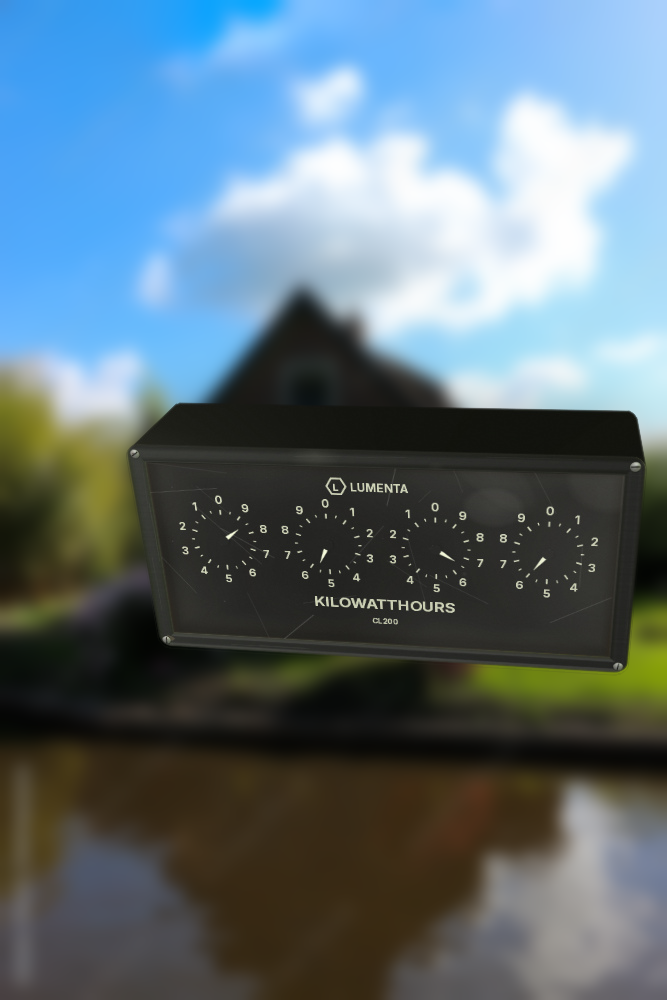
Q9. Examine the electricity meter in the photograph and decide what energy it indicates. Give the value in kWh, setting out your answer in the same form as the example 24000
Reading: 8566
